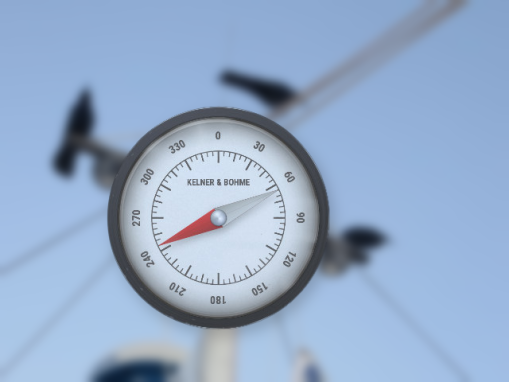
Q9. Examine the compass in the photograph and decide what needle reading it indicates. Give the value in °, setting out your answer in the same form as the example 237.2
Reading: 245
